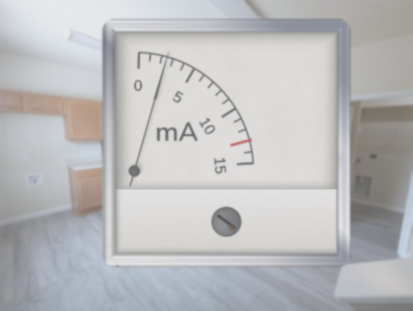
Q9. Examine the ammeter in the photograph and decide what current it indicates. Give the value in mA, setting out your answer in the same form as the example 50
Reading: 2.5
